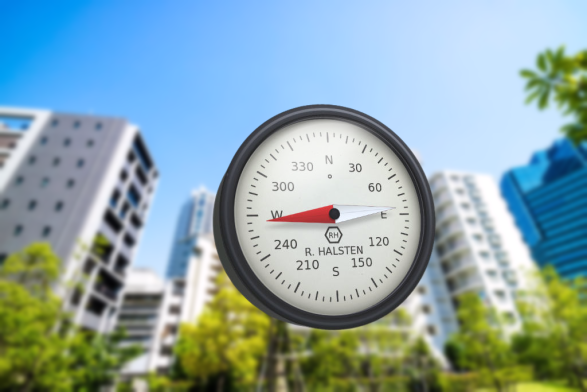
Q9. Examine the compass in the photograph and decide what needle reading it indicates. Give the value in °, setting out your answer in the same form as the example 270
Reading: 265
